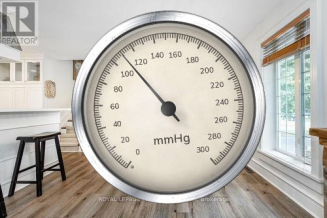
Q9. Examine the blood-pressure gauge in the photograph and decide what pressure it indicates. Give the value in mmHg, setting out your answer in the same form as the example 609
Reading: 110
